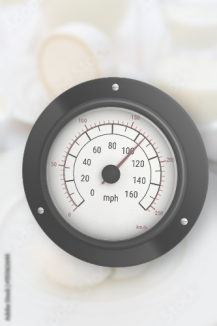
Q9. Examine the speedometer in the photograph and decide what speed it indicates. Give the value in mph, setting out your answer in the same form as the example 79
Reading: 105
